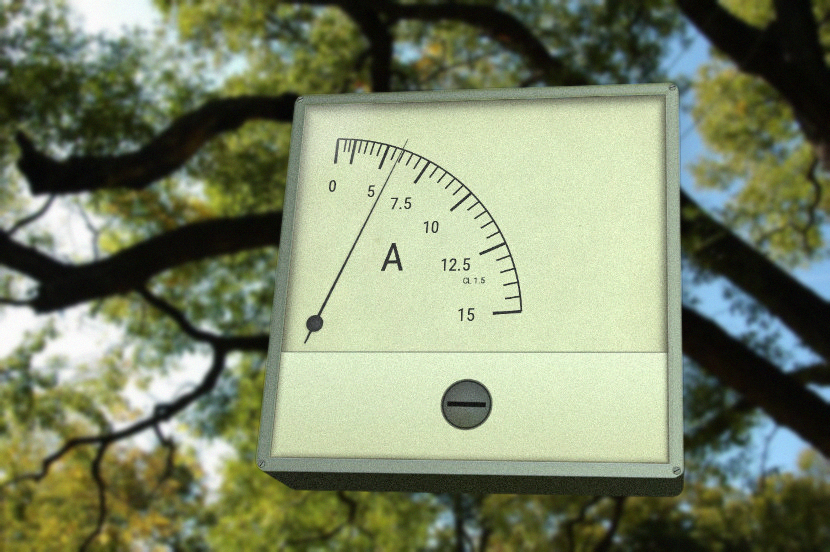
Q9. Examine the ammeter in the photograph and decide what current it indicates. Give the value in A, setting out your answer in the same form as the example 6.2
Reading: 6
